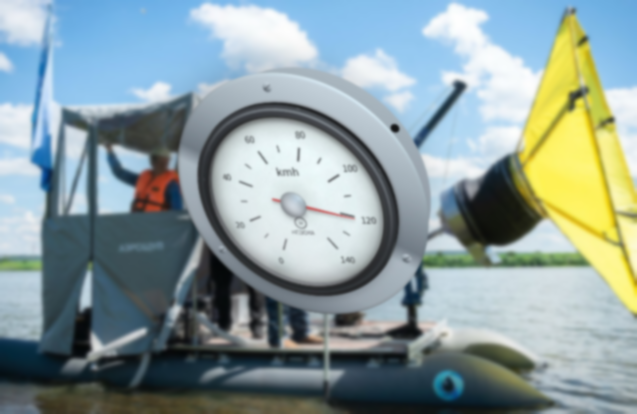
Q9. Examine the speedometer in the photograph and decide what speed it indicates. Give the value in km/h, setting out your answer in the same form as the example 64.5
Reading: 120
